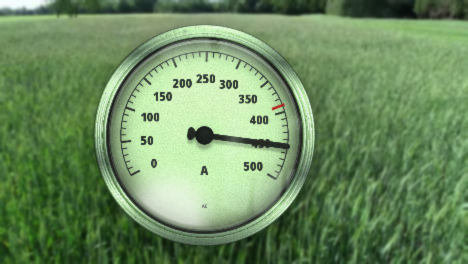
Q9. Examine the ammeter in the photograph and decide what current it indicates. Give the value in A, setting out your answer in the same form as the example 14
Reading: 450
